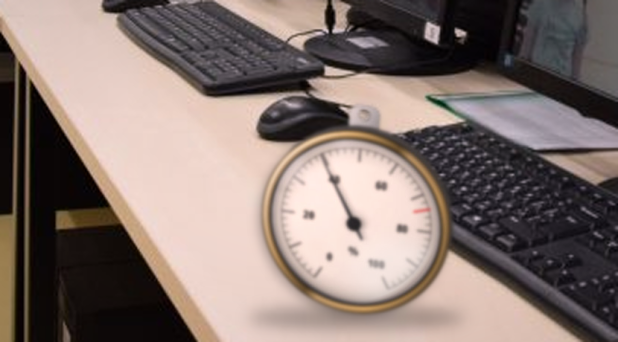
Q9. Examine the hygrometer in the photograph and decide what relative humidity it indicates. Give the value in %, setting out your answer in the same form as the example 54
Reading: 40
